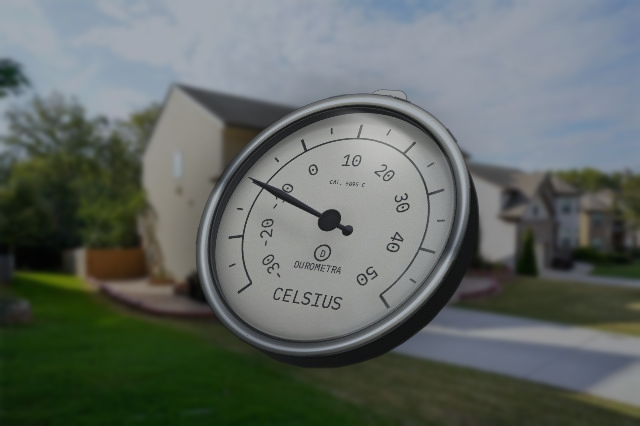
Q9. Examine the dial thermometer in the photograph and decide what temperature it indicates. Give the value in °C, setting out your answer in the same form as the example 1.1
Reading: -10
